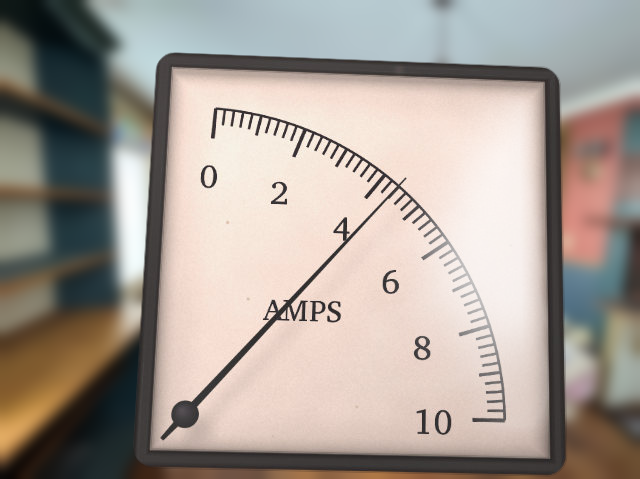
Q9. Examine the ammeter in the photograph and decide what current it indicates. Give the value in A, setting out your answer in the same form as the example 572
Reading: 4.4
